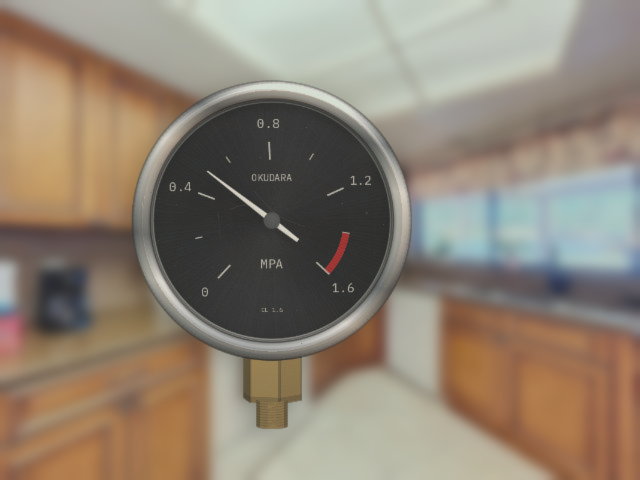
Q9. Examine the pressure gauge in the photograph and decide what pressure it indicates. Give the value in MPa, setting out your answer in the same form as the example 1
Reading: 0.5
